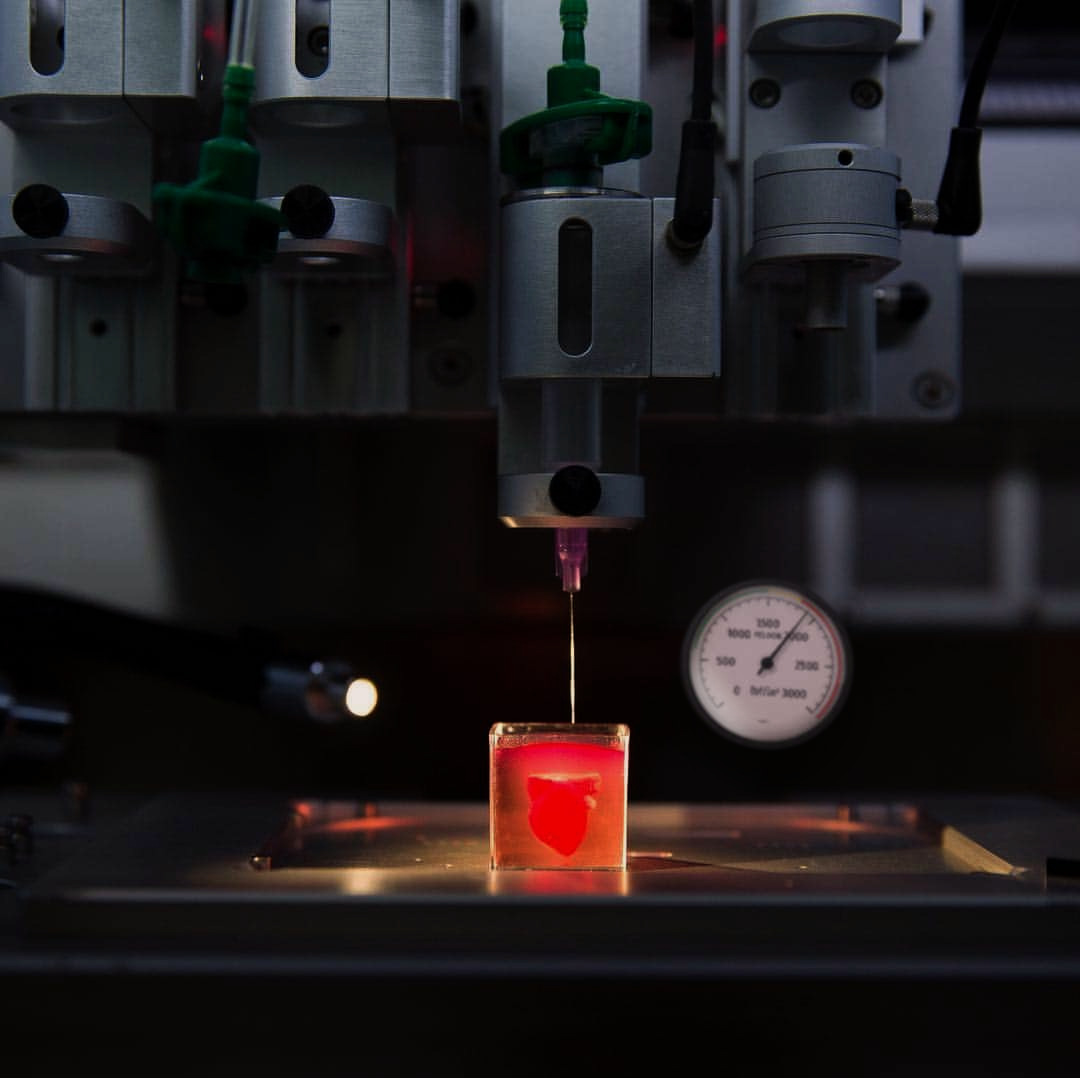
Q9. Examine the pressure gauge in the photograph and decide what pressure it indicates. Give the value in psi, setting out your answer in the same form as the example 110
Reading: 1900
